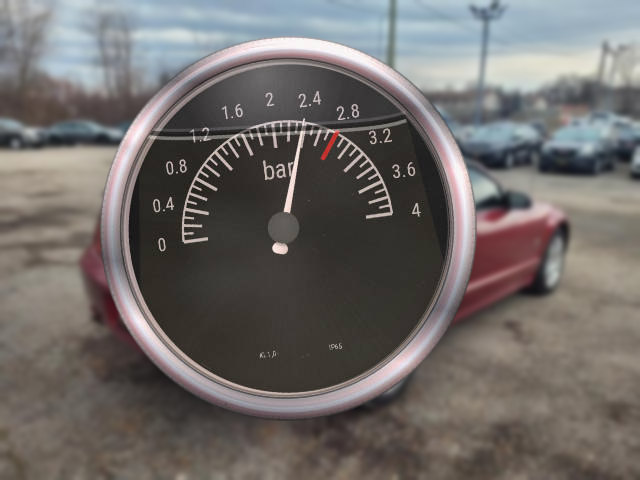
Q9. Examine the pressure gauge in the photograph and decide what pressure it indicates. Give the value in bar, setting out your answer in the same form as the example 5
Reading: 2.4
